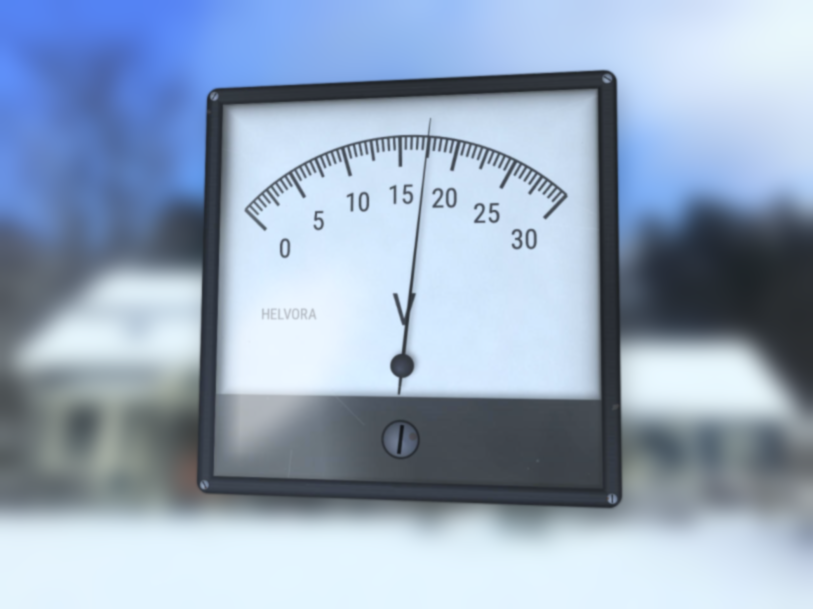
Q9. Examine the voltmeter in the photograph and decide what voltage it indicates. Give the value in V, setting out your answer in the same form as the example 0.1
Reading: 17.5
